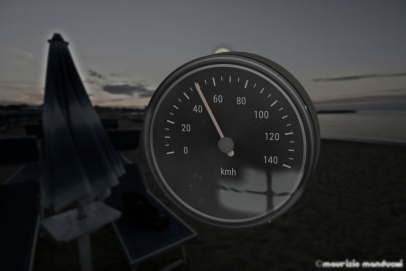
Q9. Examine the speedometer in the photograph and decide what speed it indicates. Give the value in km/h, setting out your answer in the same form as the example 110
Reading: 50
